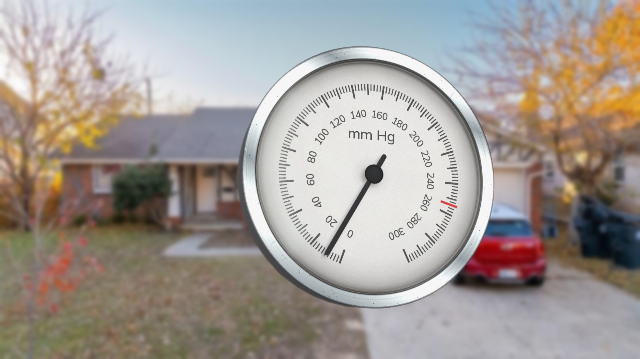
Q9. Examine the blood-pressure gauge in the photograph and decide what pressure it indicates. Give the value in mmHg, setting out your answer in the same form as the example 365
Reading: 10
